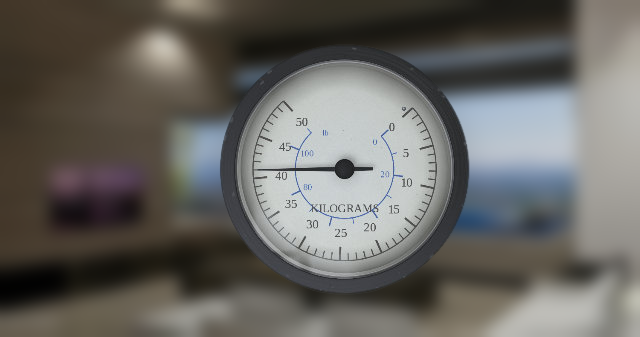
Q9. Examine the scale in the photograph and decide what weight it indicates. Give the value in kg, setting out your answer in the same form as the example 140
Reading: 41
